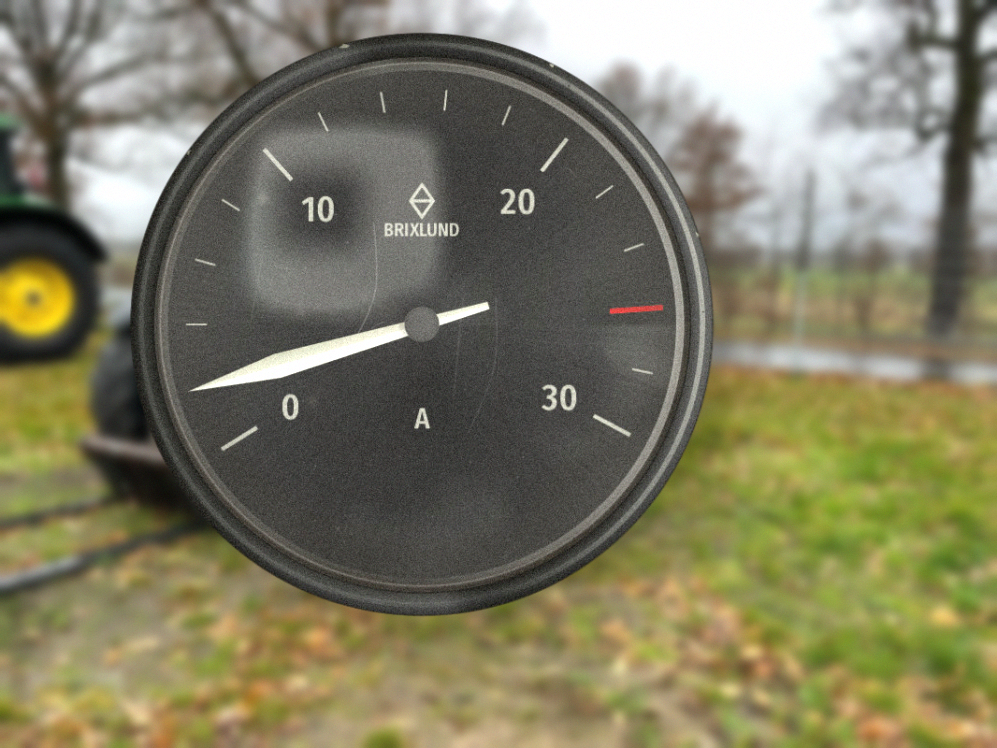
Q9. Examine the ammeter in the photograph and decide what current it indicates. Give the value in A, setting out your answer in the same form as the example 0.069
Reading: 2
